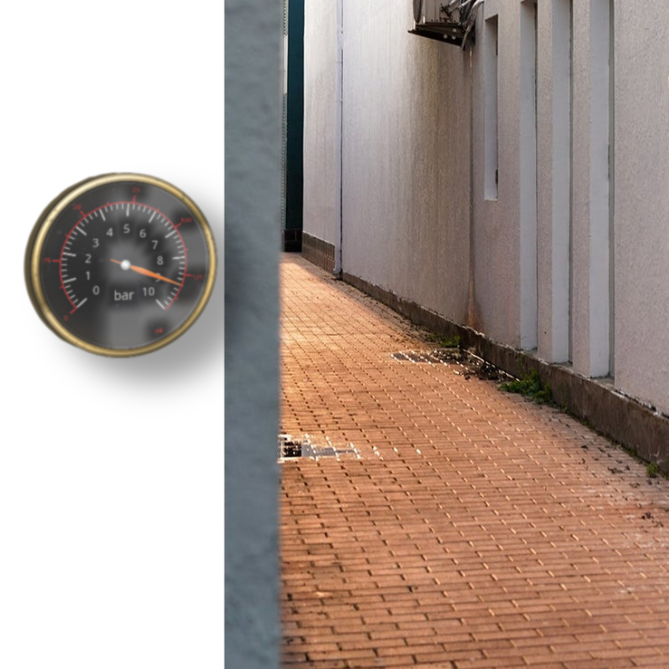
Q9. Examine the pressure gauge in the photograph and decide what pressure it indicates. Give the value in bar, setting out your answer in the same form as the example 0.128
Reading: 9
